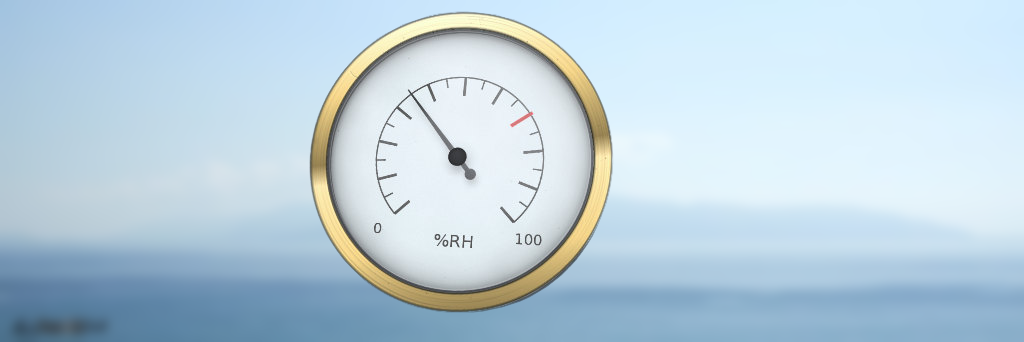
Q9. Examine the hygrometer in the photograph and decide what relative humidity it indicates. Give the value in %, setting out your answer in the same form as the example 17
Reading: 35
